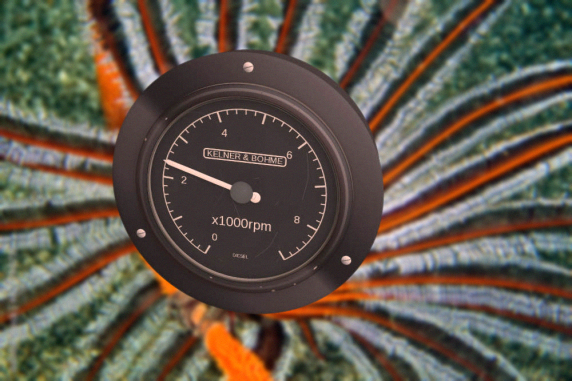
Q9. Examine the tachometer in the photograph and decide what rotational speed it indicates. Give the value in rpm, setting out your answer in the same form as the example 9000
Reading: 2400
